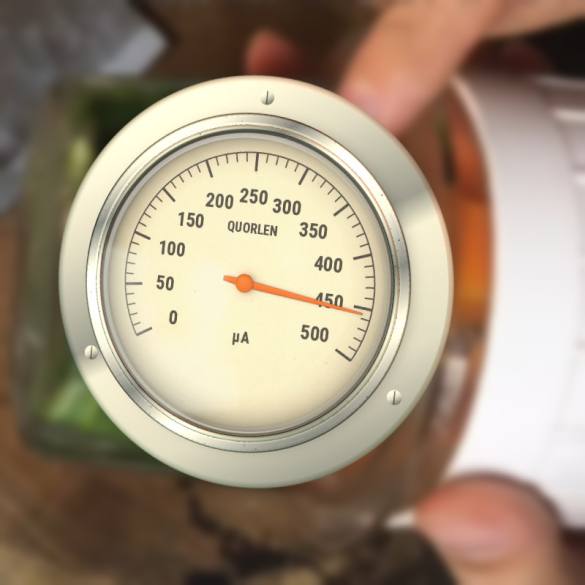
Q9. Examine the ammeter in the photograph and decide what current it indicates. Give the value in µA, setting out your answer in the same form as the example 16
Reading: 455
